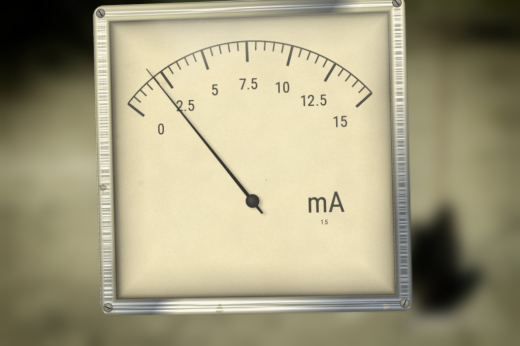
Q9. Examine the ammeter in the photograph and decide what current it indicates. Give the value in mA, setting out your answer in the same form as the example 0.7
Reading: 2
